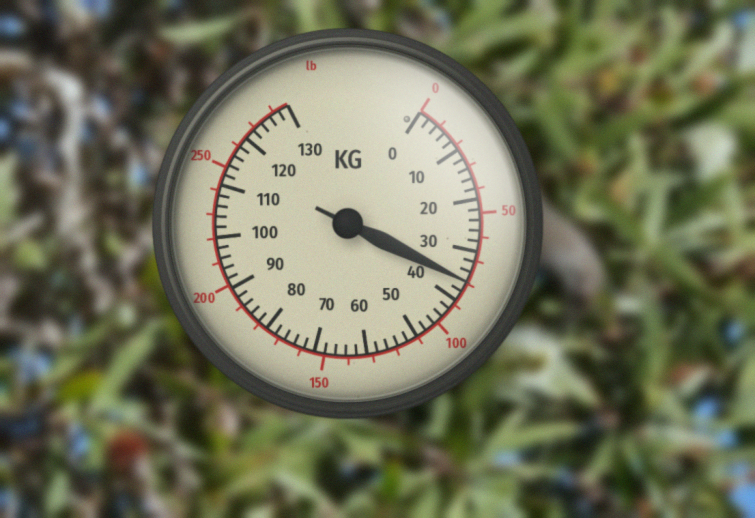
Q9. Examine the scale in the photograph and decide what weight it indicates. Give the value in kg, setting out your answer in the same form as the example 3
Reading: 36
